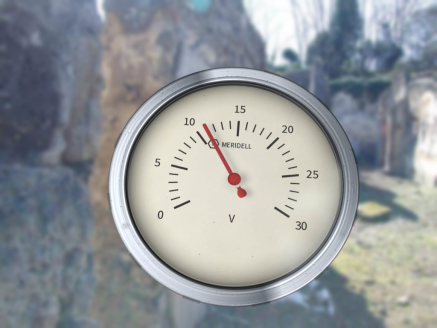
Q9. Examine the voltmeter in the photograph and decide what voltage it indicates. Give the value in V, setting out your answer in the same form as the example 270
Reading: 11
